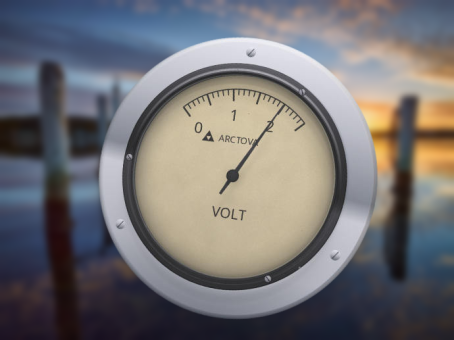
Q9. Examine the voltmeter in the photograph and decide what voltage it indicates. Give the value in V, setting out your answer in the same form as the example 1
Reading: 2
